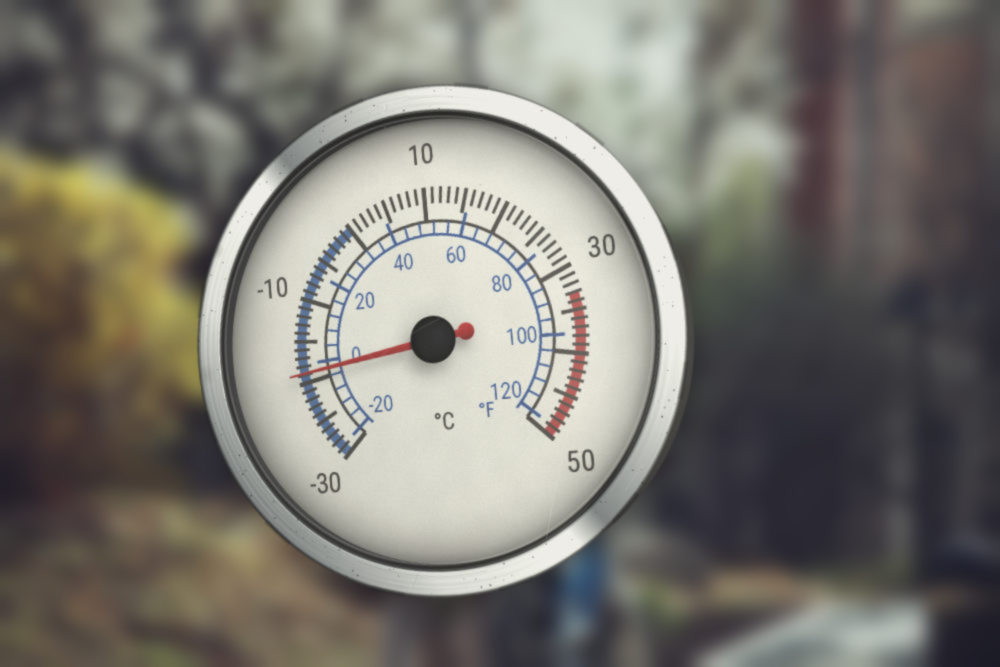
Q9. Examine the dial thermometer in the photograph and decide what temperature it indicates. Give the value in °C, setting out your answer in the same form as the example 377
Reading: -19
